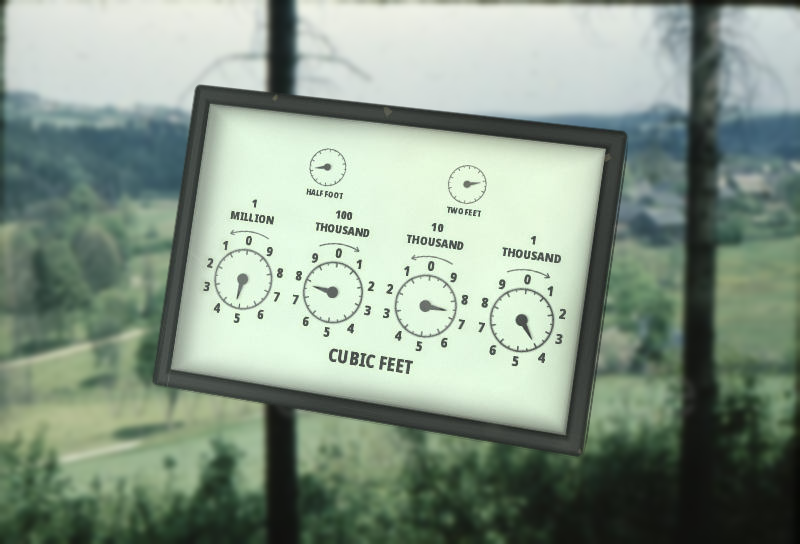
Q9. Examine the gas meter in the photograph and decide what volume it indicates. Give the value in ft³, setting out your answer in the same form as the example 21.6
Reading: 477400
